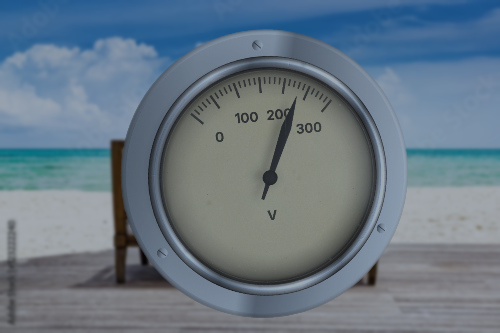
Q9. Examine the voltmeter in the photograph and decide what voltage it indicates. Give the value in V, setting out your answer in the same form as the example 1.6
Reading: 230
